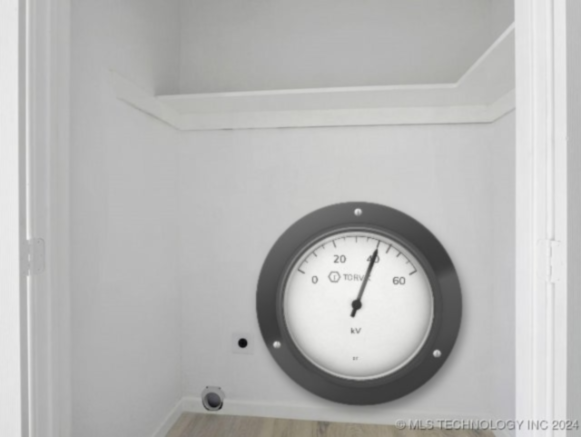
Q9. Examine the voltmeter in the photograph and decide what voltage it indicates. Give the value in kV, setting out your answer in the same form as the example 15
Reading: 40
